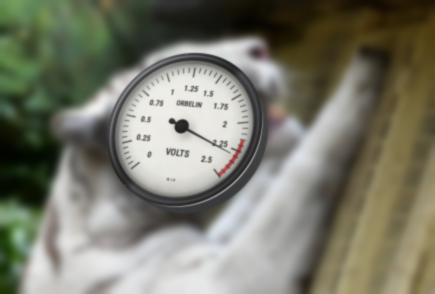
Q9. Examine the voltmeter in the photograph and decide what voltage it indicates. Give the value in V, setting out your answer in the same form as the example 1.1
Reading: 2.3
